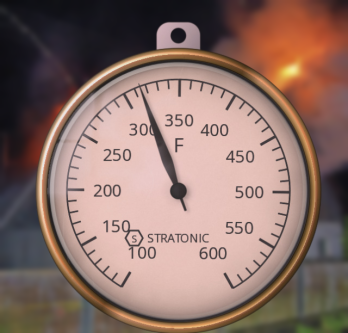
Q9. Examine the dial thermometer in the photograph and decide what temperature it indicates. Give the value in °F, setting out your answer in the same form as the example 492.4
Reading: 315
